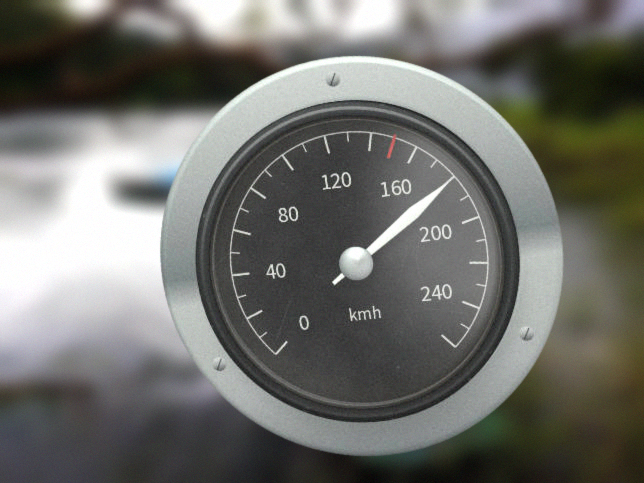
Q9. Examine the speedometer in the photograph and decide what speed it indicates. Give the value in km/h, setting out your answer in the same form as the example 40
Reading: 180
